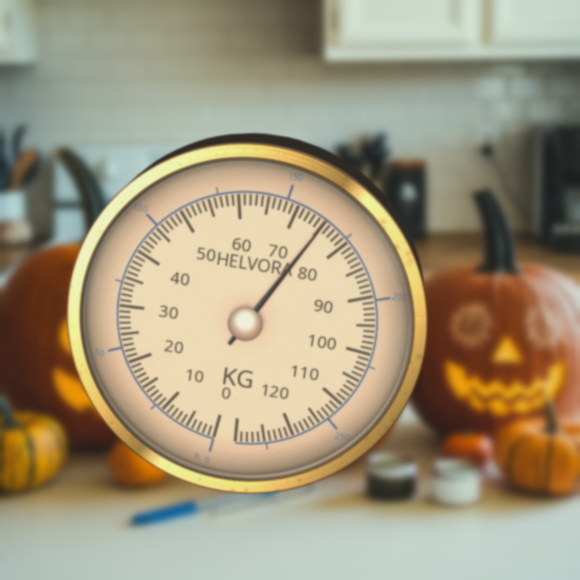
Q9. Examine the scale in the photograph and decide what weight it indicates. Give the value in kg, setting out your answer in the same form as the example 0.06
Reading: 75
